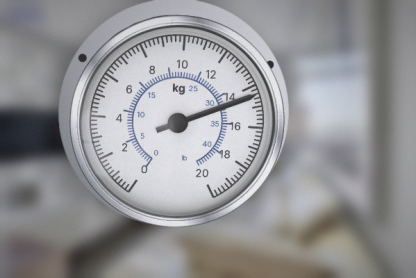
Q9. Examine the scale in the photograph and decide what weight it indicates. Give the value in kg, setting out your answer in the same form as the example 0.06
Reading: 14.4
